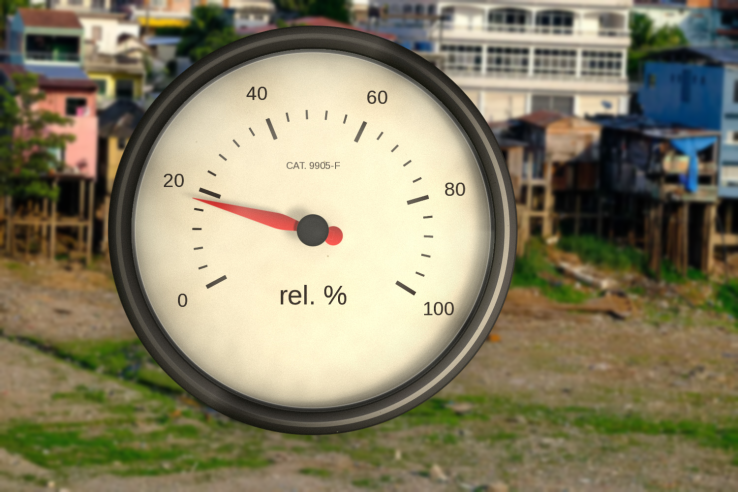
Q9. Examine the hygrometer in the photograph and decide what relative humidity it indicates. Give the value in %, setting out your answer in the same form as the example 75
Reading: 18
